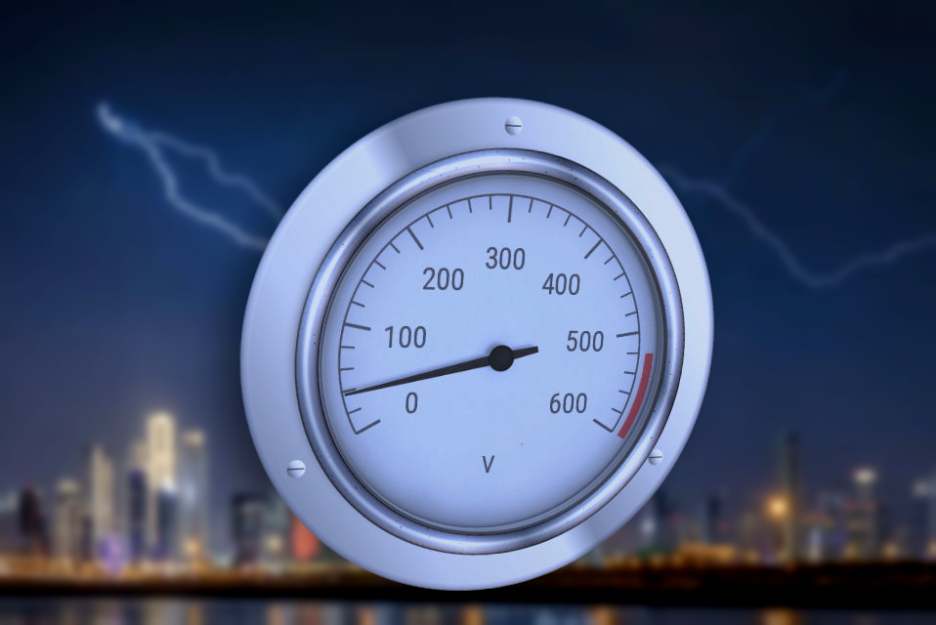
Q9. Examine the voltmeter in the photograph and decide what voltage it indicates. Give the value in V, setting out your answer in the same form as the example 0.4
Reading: 40
